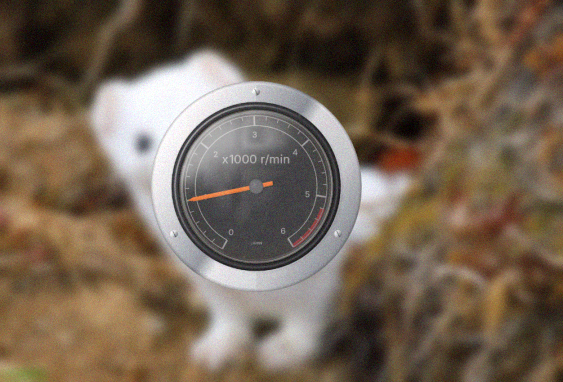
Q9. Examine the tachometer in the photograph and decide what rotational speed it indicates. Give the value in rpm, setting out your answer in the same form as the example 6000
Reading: 1000
